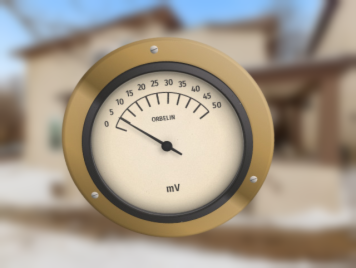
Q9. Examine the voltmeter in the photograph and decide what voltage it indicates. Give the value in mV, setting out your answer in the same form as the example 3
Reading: 5
